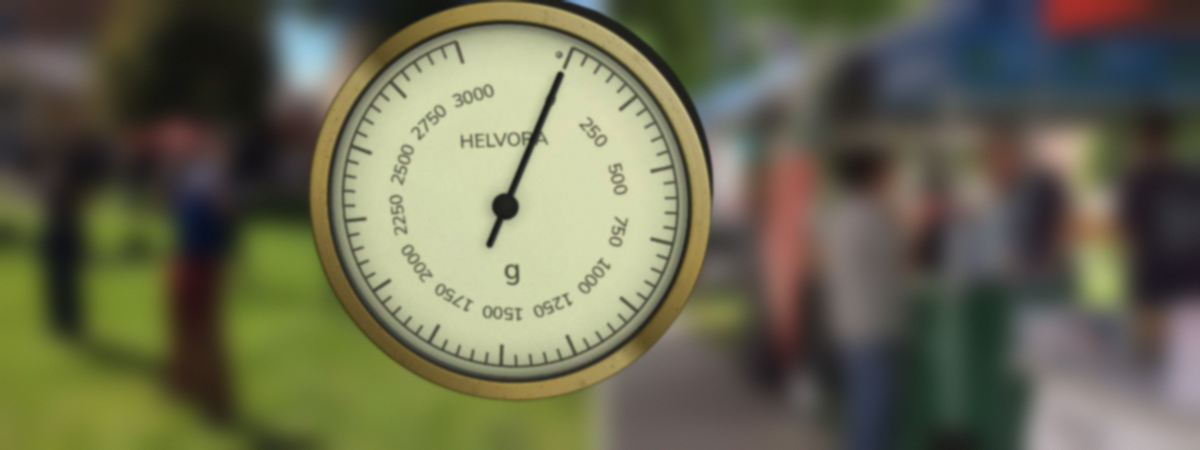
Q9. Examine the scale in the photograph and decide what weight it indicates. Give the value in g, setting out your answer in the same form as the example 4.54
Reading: 0
